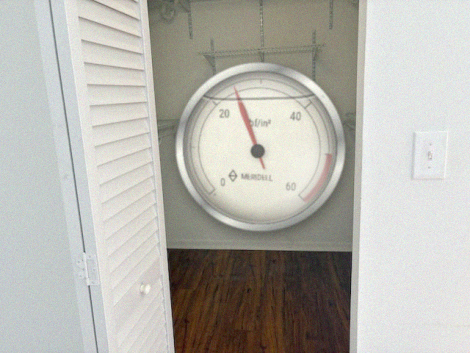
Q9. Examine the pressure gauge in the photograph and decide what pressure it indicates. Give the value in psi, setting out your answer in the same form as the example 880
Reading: 25
